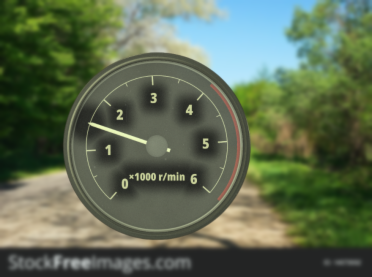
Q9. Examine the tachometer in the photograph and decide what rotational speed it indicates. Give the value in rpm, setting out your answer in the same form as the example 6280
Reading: 1500
